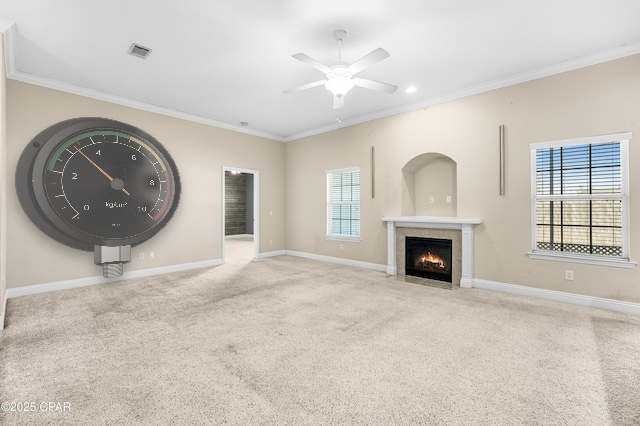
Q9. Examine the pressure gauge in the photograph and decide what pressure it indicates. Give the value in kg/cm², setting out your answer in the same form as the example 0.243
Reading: 3.25
